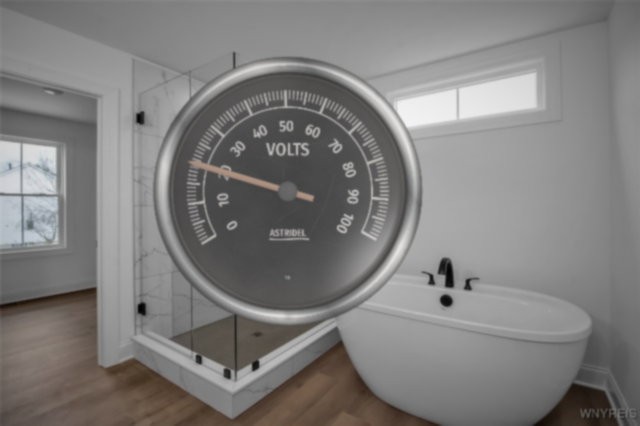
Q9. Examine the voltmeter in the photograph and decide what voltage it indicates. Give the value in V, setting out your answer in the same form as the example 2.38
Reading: 20
